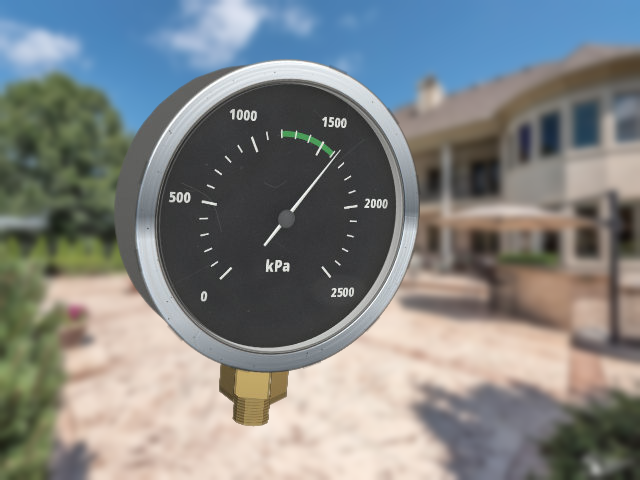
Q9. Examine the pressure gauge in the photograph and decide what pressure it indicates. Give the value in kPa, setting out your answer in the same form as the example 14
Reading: 1600
